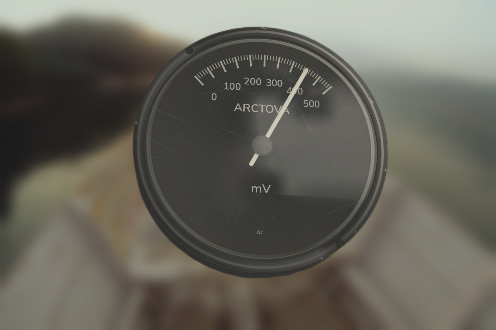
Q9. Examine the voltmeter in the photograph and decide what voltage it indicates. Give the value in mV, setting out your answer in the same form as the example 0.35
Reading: 400
